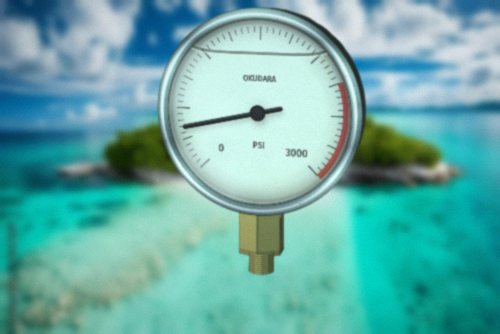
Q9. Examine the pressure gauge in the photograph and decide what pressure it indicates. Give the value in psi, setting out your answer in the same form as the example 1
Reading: 350
